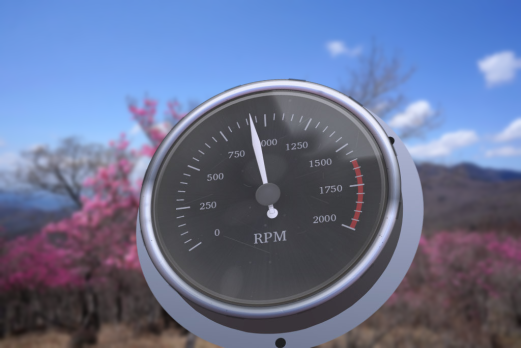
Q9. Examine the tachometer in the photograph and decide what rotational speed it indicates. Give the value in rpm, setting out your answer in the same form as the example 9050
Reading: 925
